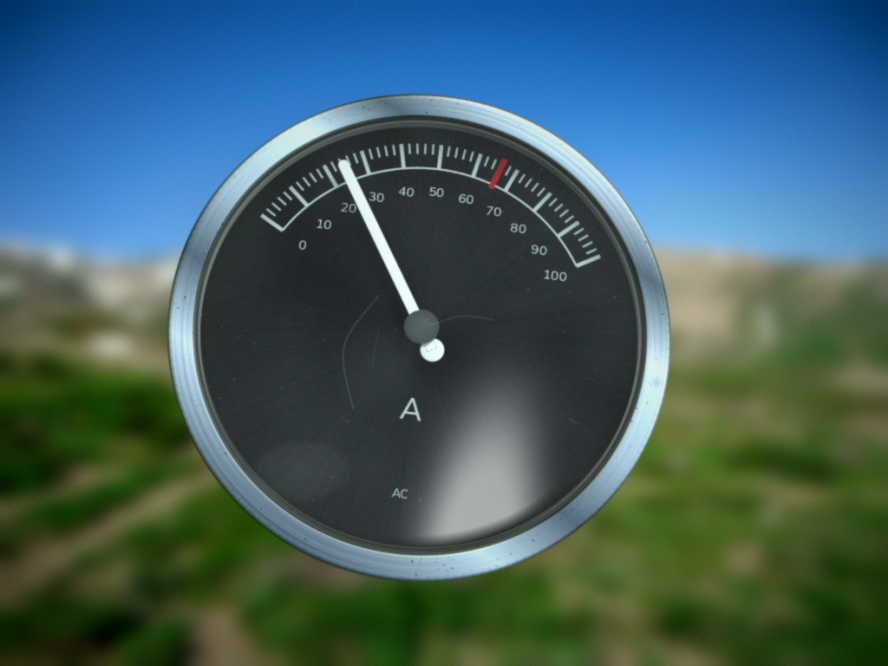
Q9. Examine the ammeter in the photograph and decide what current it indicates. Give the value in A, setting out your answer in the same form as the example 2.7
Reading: 24
